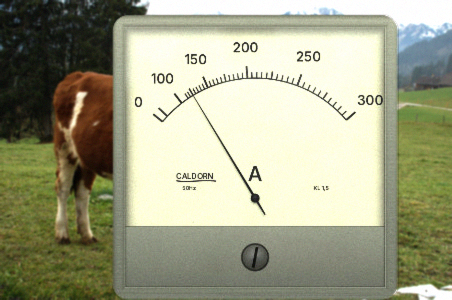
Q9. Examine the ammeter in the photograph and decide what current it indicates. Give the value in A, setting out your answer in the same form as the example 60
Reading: 125
